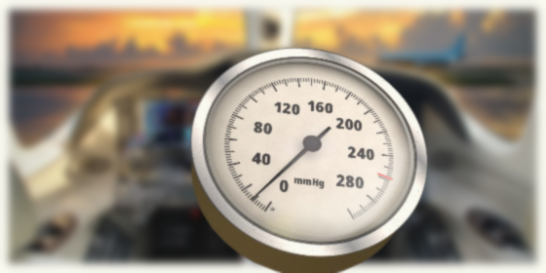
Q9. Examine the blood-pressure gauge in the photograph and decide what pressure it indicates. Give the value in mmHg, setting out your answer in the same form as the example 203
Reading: 10
